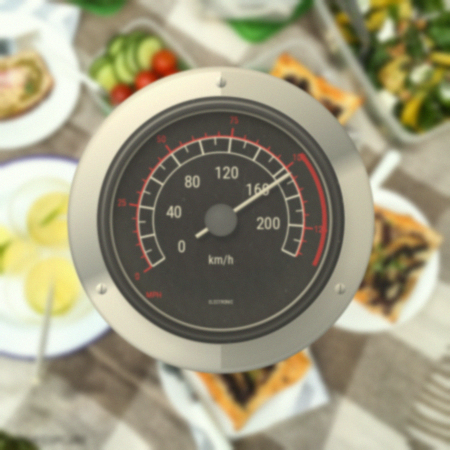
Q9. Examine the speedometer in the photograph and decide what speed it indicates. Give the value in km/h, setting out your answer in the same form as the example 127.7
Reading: 165
